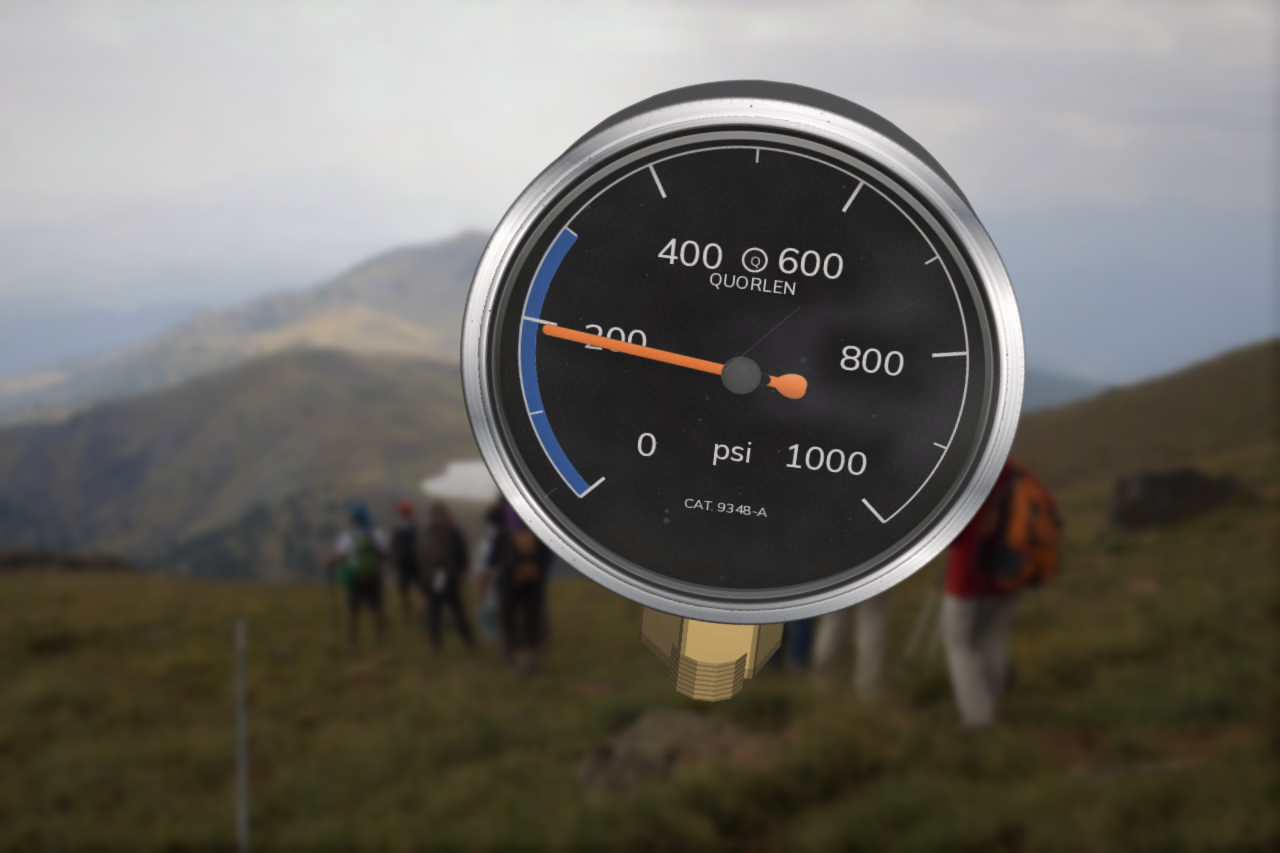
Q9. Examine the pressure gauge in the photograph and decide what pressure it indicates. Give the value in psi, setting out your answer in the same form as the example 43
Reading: 200
